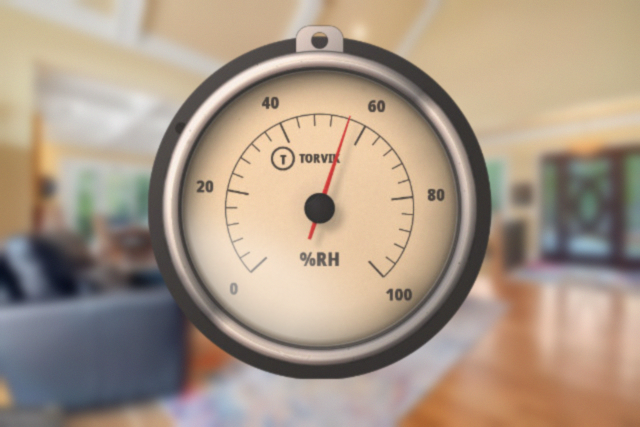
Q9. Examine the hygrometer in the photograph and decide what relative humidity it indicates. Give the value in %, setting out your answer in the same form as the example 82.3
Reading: 56
